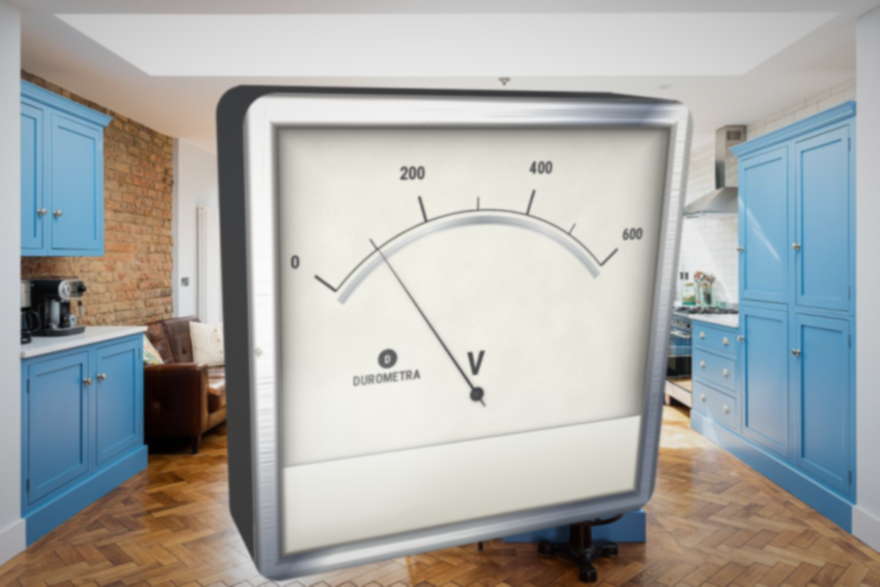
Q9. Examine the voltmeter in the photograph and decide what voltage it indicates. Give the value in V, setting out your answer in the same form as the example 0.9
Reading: 100
